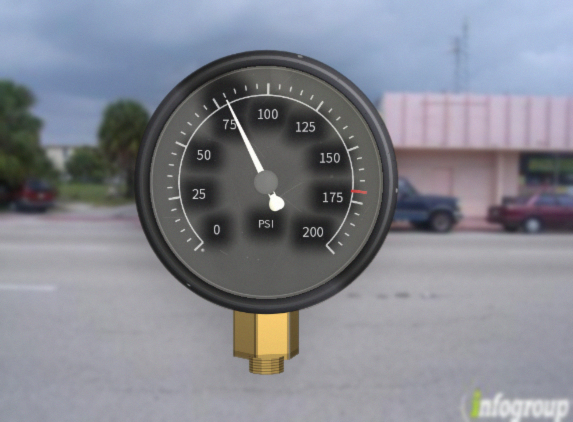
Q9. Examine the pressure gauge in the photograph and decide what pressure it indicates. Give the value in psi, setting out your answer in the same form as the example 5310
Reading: 80
